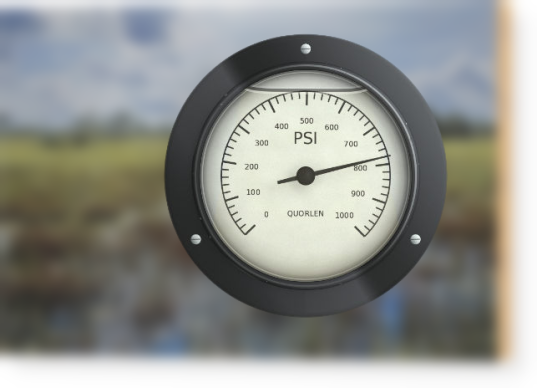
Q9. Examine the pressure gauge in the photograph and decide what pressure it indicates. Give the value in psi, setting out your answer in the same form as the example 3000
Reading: 780
